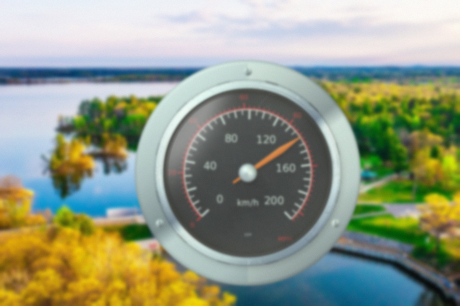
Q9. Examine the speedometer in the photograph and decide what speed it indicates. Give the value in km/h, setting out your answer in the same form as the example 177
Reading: 140
